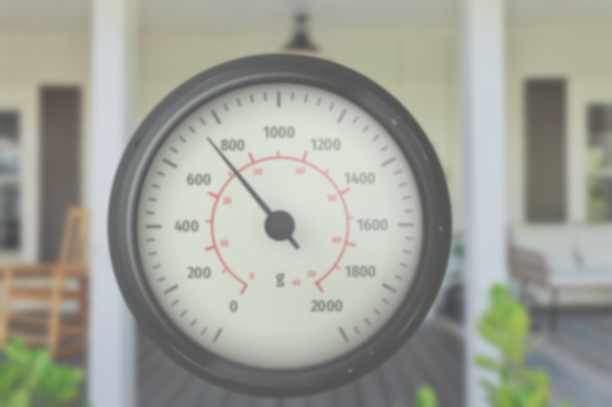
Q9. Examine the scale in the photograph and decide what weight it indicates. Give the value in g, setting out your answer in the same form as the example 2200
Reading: 740
